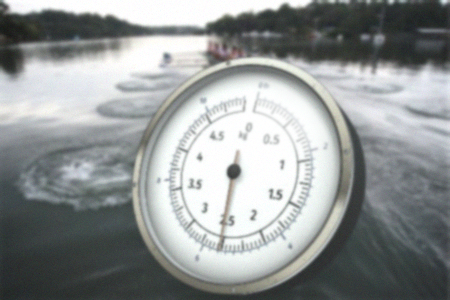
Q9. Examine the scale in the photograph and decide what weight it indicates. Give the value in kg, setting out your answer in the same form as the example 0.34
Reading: 2.5
